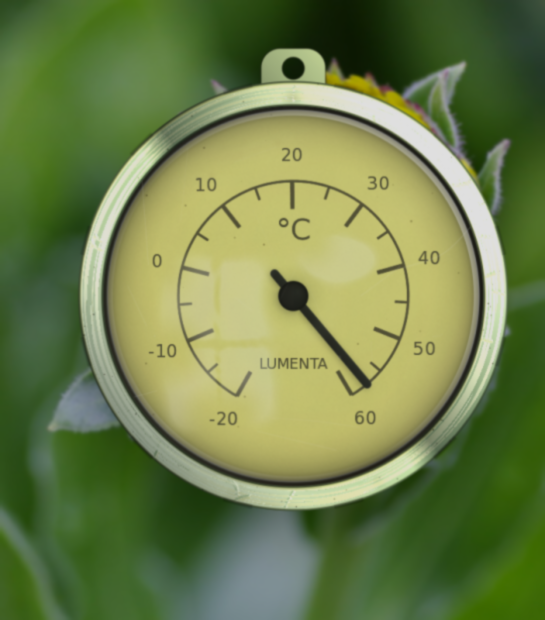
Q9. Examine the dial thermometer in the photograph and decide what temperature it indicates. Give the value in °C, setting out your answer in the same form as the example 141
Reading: 57.5
